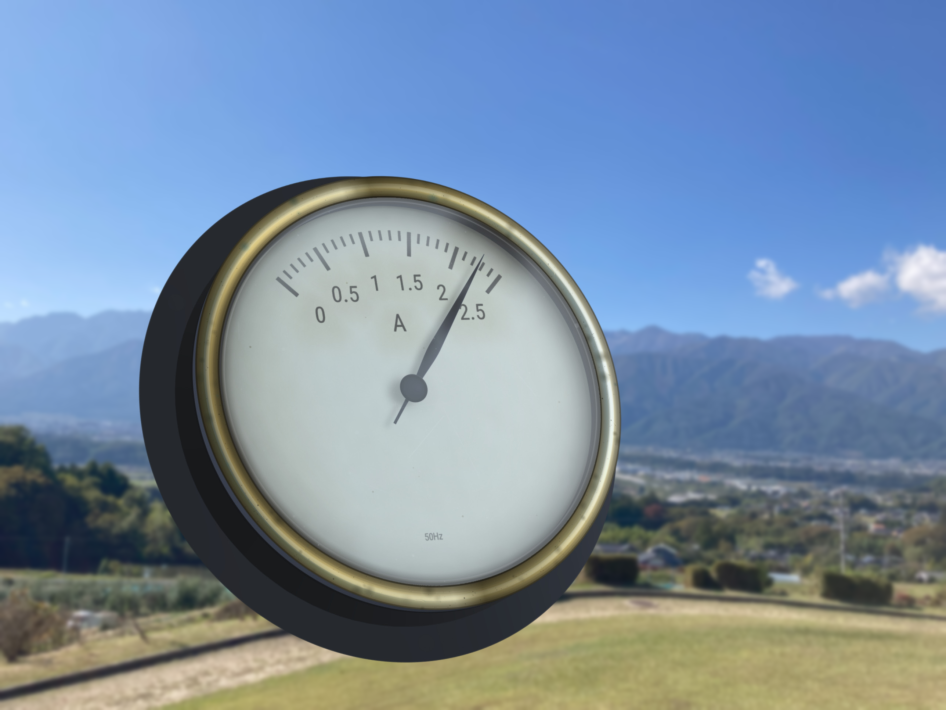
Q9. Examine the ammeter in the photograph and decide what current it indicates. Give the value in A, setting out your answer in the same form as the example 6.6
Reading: 2.25
